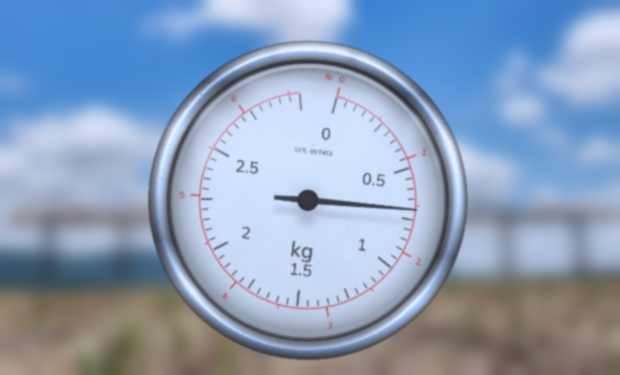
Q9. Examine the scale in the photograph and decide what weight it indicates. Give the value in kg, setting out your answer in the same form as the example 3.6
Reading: 0.7
